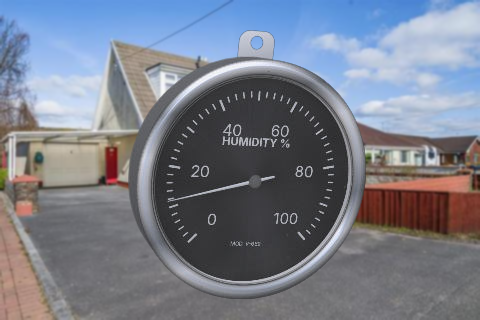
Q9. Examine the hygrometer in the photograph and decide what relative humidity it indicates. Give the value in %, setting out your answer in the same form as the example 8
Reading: 12
